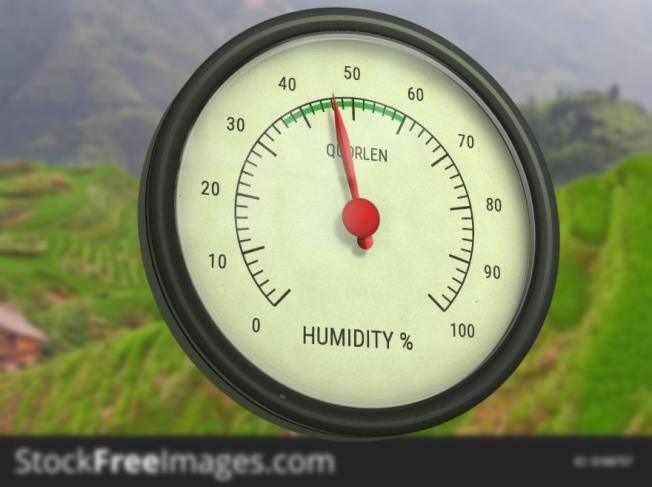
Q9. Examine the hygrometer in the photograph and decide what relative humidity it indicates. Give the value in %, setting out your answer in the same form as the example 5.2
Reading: 46
